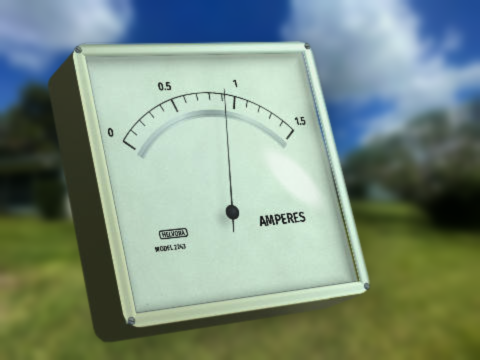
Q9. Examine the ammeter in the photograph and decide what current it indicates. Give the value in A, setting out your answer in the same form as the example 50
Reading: 0.9
